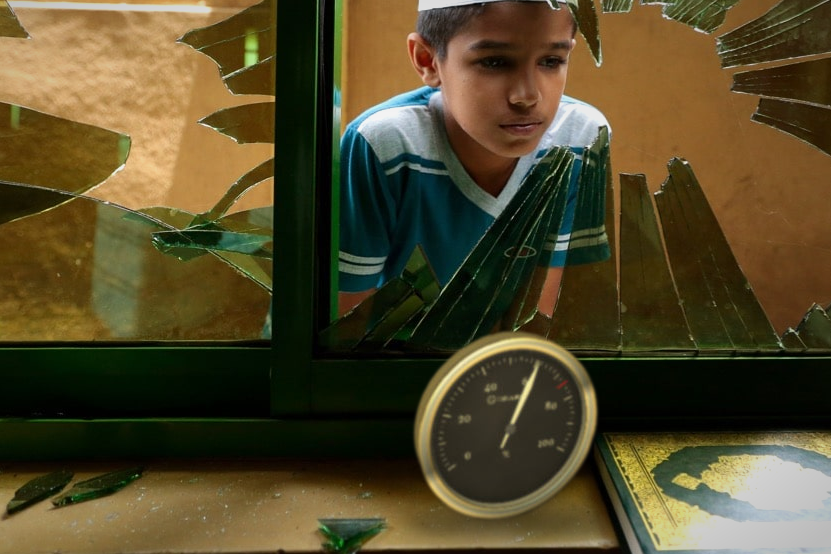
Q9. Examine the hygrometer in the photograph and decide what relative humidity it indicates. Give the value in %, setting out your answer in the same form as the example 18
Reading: 60
